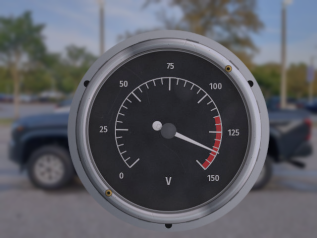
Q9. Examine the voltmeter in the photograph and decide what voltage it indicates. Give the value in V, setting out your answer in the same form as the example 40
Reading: 137.5
